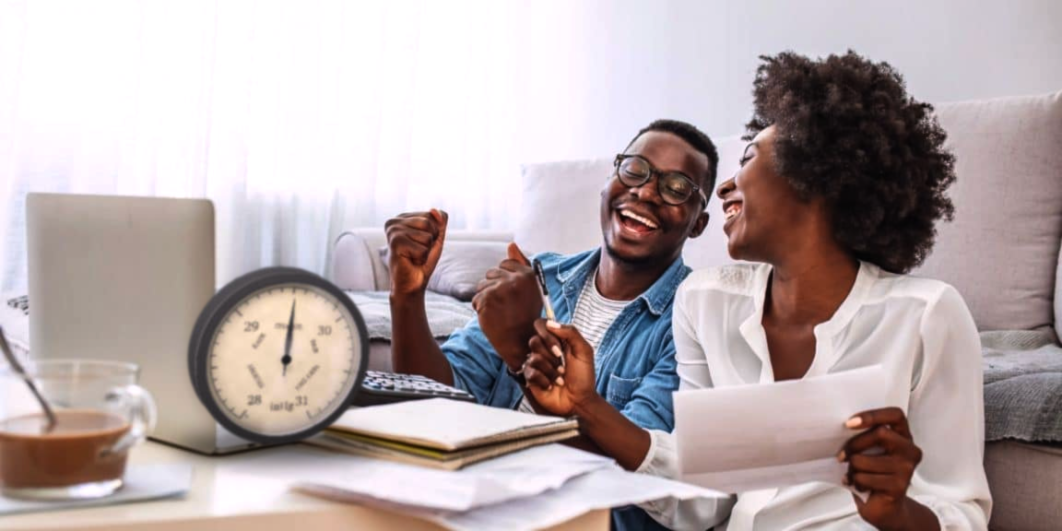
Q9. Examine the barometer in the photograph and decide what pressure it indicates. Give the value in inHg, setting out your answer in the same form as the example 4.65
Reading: 29.5
